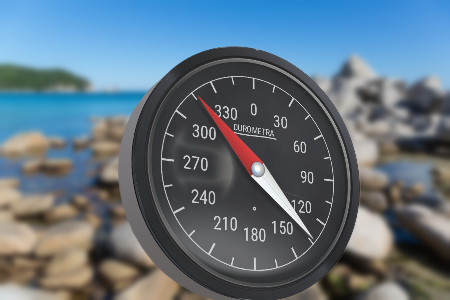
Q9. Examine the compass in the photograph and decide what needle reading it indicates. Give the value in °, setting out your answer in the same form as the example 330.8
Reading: 315
